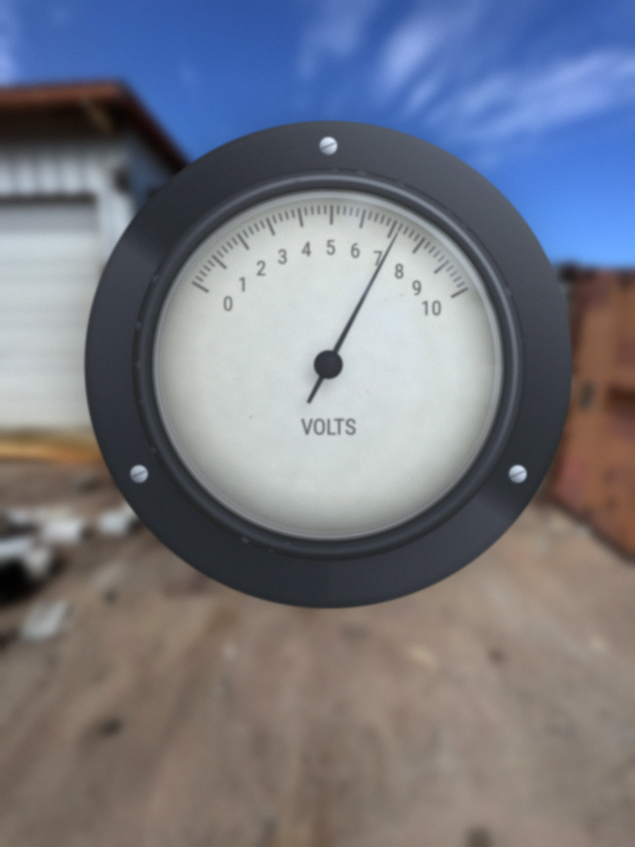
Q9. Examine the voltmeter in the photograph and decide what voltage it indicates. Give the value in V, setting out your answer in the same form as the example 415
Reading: 7.2
